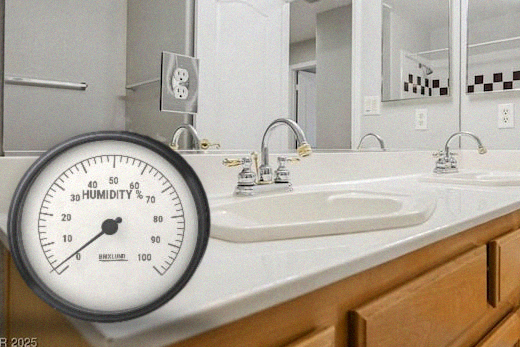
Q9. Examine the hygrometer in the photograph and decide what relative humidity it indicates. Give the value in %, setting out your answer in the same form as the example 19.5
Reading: 2
